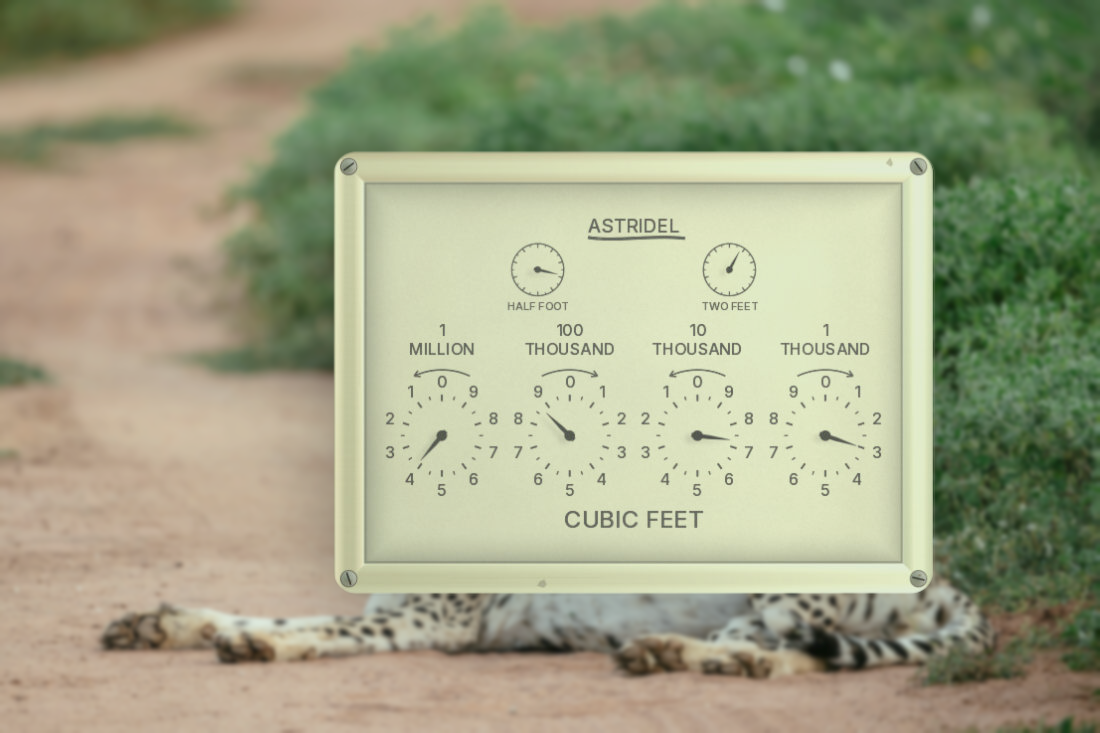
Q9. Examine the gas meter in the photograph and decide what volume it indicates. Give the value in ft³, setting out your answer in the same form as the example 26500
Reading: 387300
